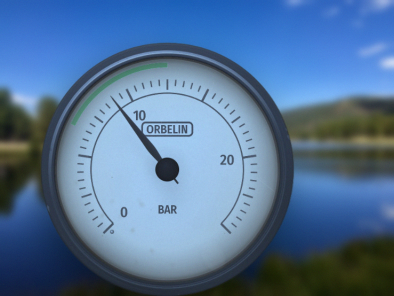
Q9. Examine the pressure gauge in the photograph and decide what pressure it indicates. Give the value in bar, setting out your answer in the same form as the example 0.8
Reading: 9
